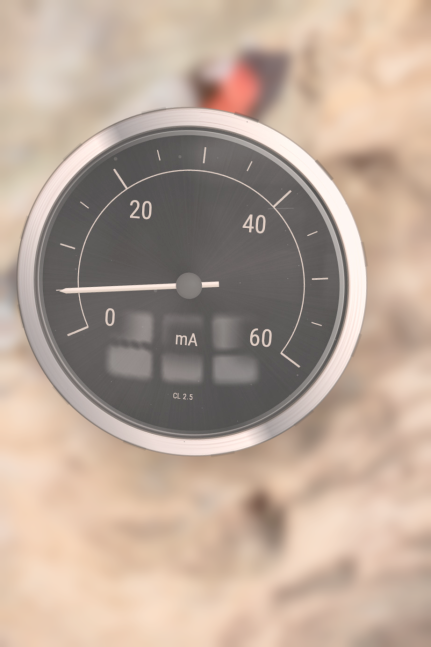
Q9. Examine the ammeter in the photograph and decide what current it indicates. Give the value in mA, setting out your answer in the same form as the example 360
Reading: 5
